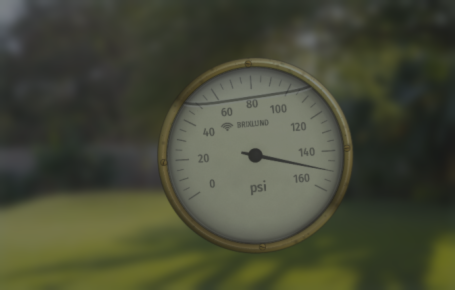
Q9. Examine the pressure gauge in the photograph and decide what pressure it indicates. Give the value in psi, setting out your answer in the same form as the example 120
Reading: 150
